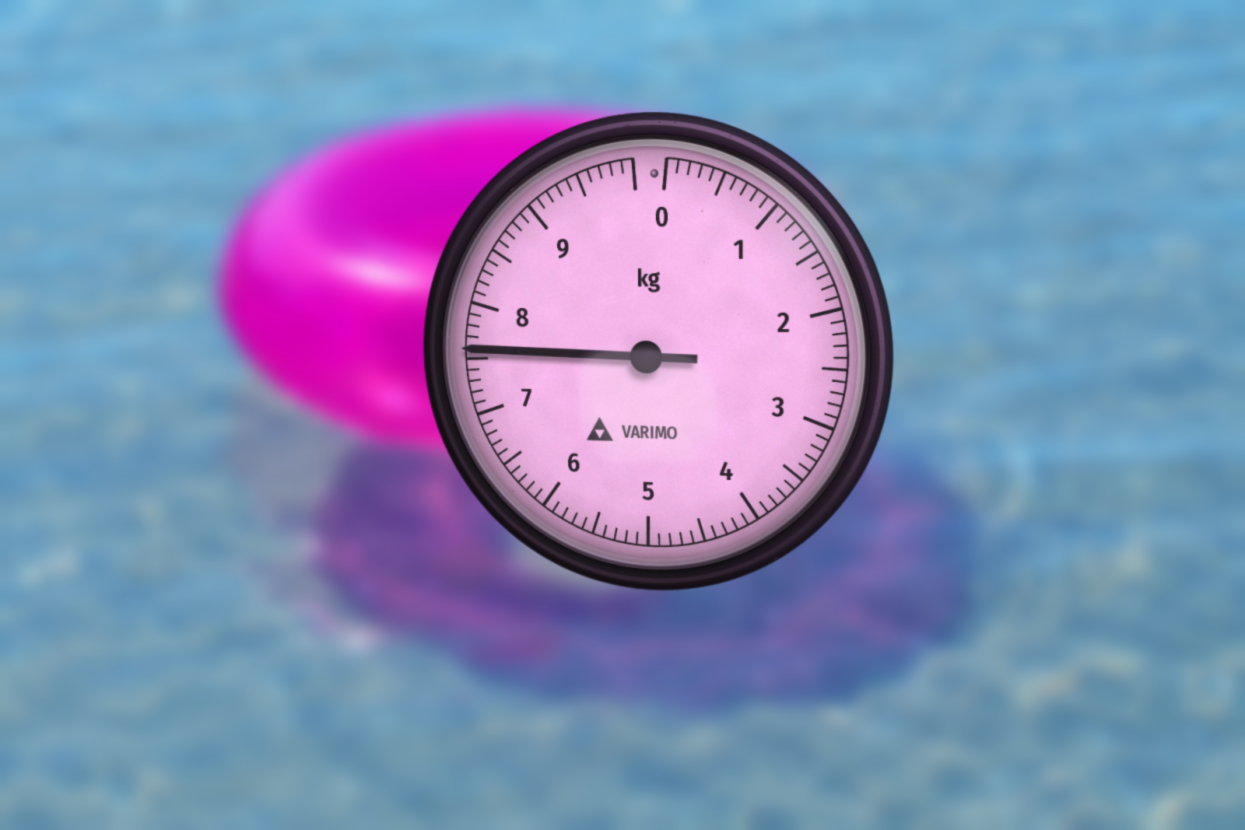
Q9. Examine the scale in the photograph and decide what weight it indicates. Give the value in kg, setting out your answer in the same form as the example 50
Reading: 7.6
